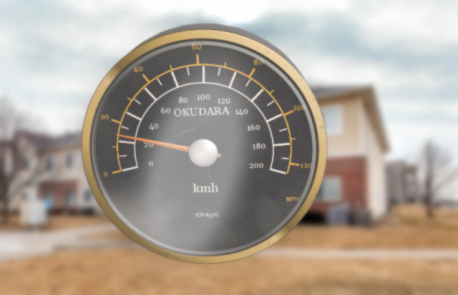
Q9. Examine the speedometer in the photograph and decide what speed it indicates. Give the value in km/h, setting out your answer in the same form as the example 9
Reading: 25
